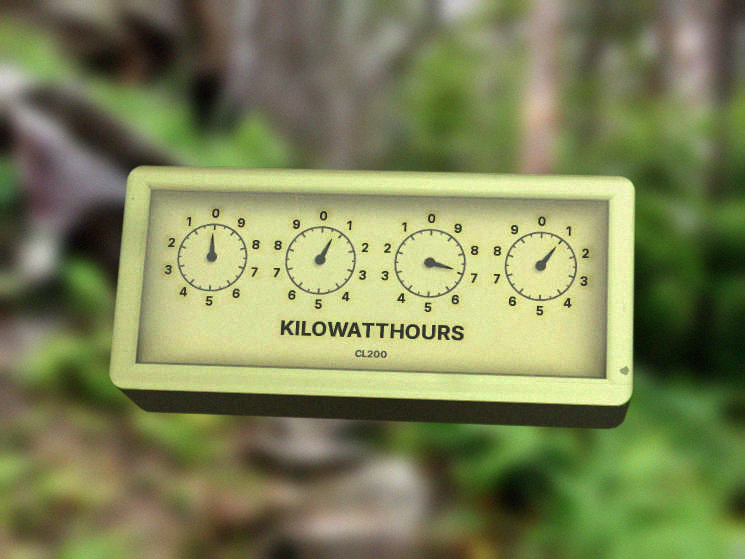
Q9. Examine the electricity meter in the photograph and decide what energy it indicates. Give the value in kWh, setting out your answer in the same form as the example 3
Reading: 71
